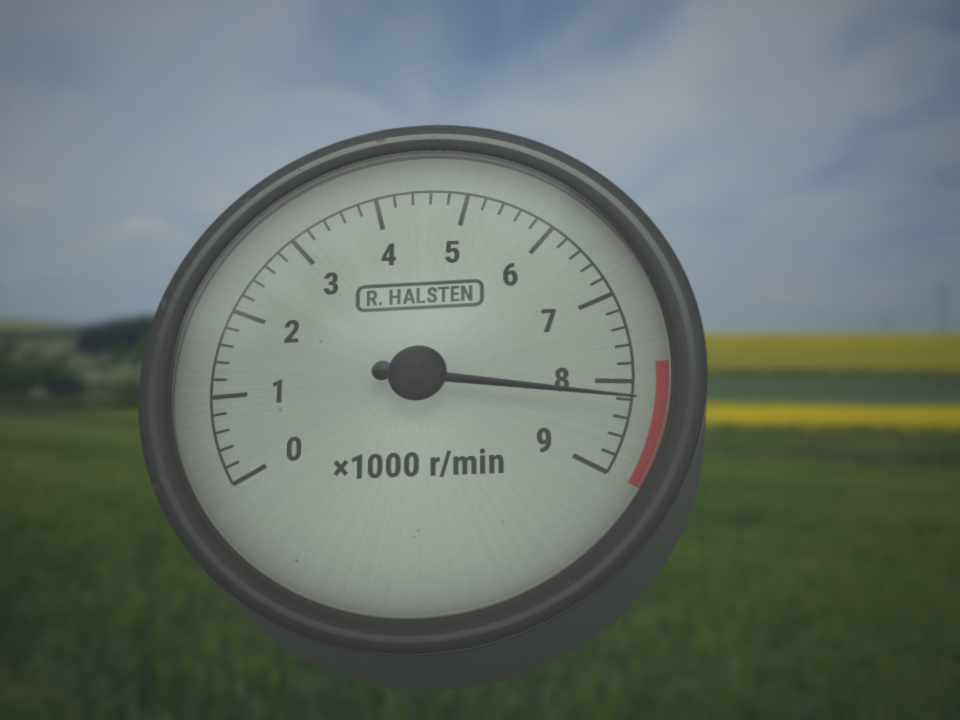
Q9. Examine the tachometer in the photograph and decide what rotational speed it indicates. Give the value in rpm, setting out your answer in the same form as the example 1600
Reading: 8200
